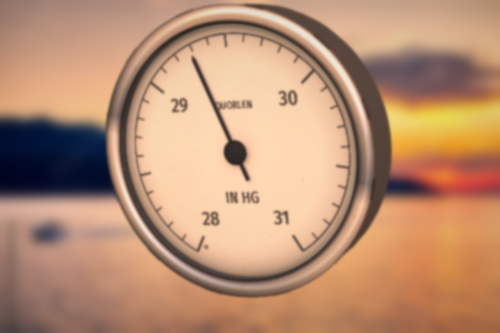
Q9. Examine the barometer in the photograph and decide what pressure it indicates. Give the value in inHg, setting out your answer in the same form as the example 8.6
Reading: 29.3
